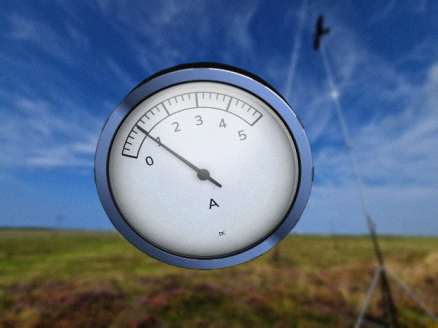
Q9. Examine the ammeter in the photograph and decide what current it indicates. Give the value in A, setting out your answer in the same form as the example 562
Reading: 1
